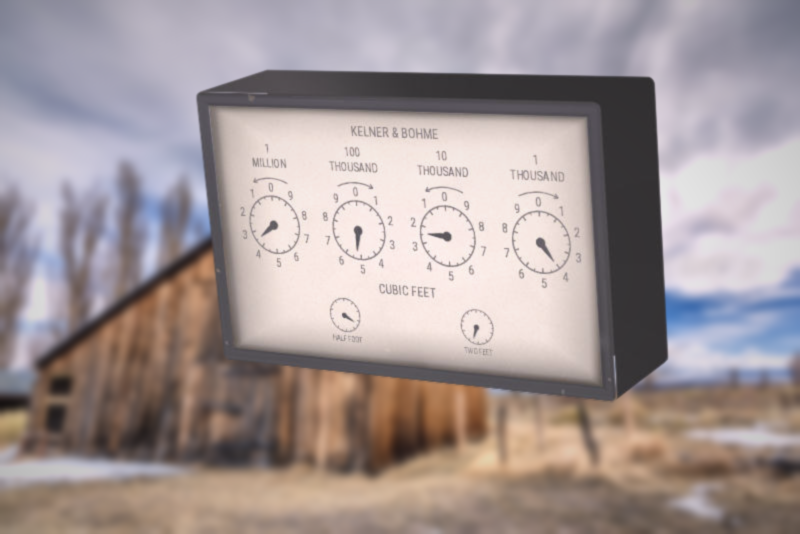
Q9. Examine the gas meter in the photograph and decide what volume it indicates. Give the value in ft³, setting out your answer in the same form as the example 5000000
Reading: 352400
